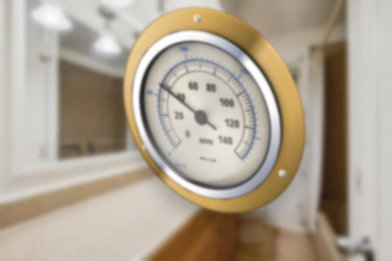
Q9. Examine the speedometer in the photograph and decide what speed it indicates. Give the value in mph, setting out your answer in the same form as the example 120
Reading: 40
